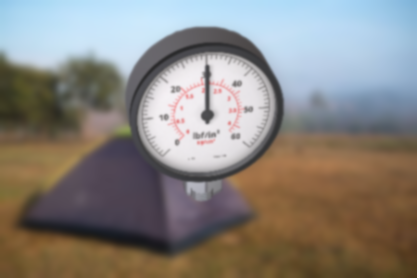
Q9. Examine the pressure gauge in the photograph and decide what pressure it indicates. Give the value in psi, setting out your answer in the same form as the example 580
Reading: 30
